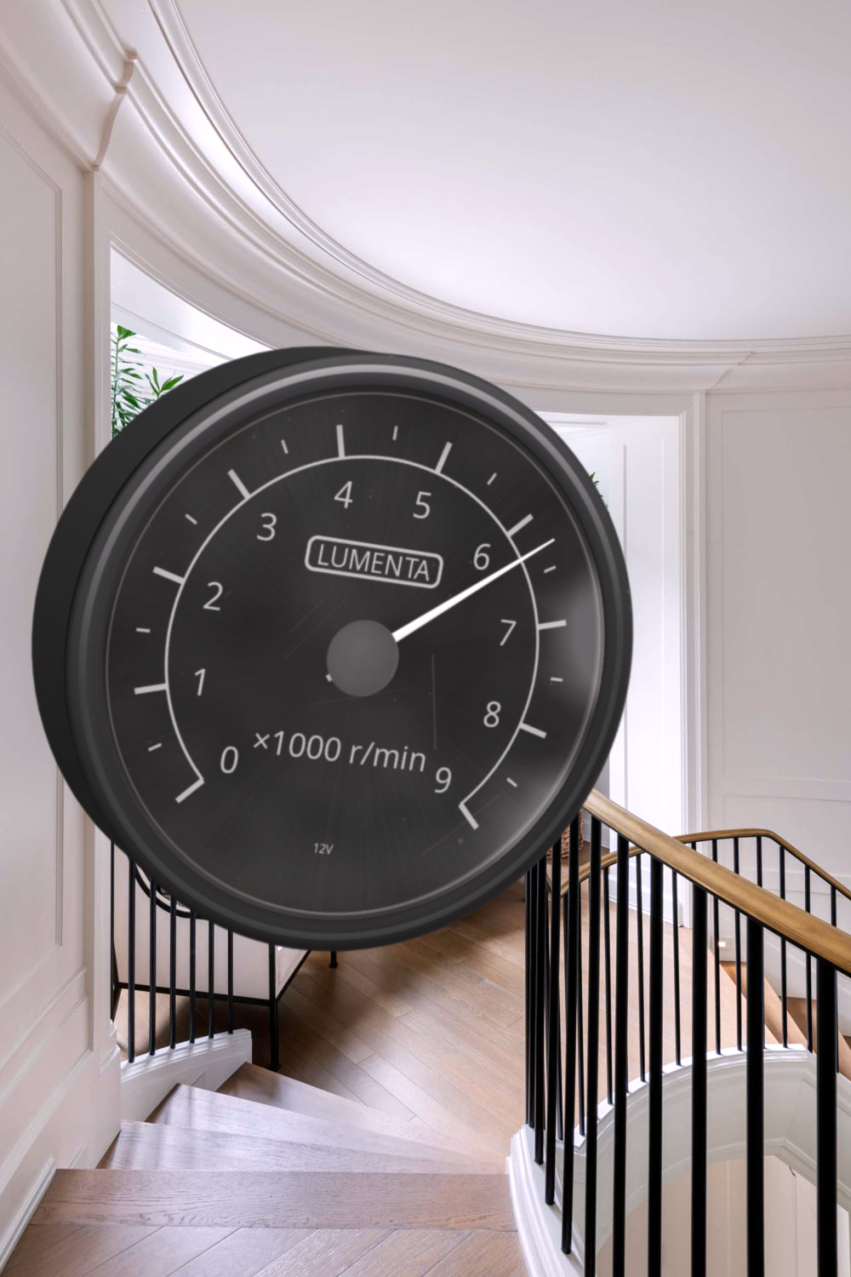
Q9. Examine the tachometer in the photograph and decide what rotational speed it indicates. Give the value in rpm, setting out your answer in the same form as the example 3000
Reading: 6250
